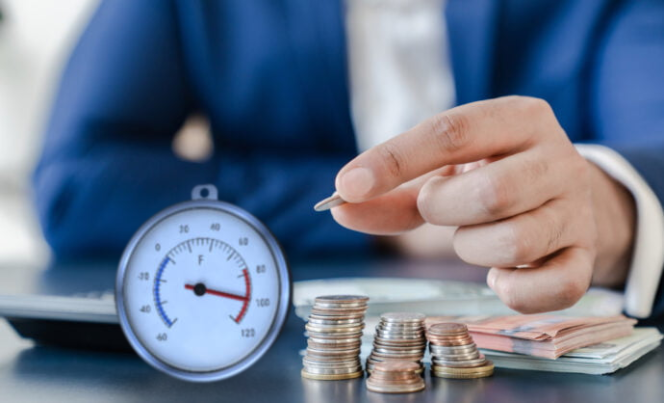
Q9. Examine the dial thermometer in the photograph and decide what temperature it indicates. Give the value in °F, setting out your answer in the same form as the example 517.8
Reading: 100
